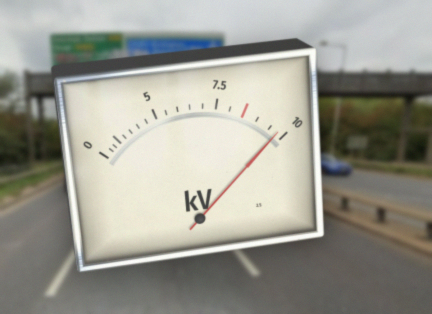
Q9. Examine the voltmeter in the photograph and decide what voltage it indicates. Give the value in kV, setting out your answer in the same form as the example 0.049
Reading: 9.75
